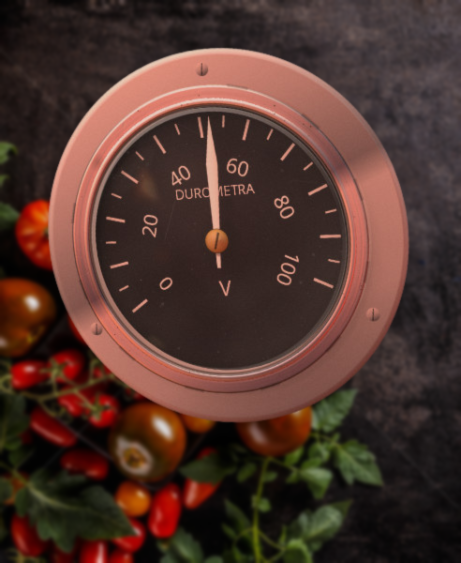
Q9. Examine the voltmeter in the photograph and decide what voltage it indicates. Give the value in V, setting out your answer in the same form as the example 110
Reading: 52.5
